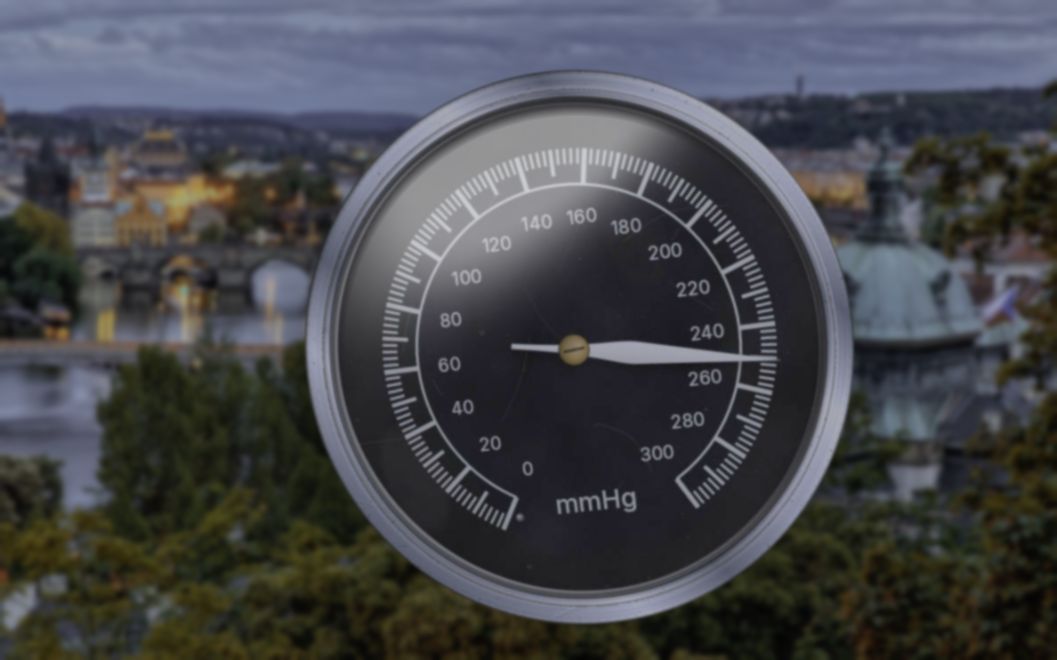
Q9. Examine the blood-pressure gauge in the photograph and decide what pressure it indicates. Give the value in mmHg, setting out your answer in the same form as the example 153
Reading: 250
